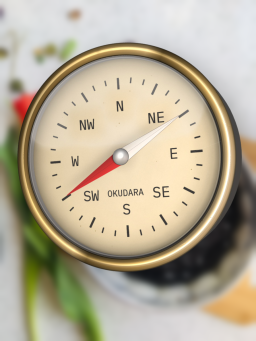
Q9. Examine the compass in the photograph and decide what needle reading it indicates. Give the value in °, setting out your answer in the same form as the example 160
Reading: 240
